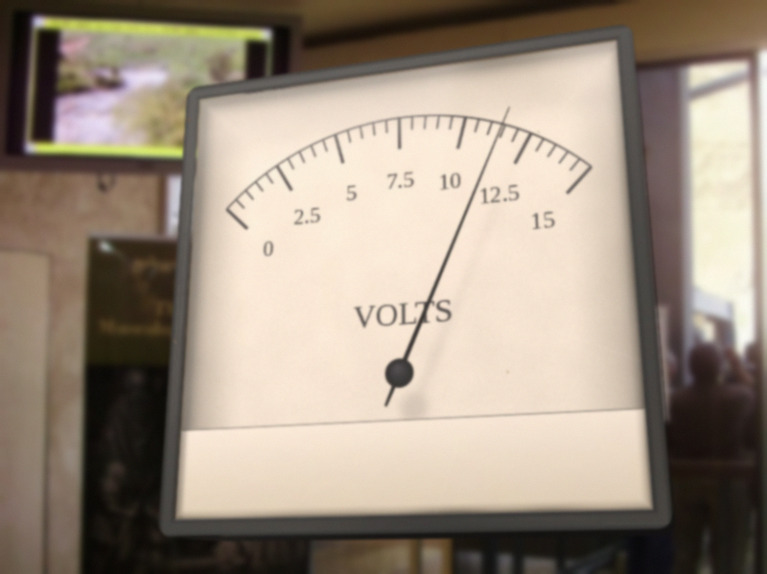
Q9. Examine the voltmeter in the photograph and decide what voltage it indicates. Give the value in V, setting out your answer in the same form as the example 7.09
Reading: 11.5
